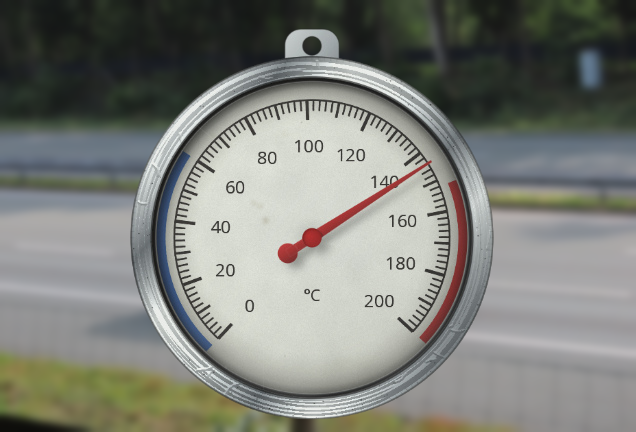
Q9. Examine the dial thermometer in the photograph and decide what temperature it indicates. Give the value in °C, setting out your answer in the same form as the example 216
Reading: 144
